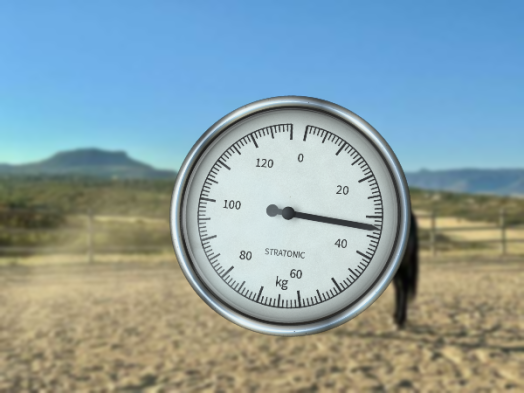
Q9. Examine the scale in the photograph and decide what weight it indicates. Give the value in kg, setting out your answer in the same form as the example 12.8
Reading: 33
